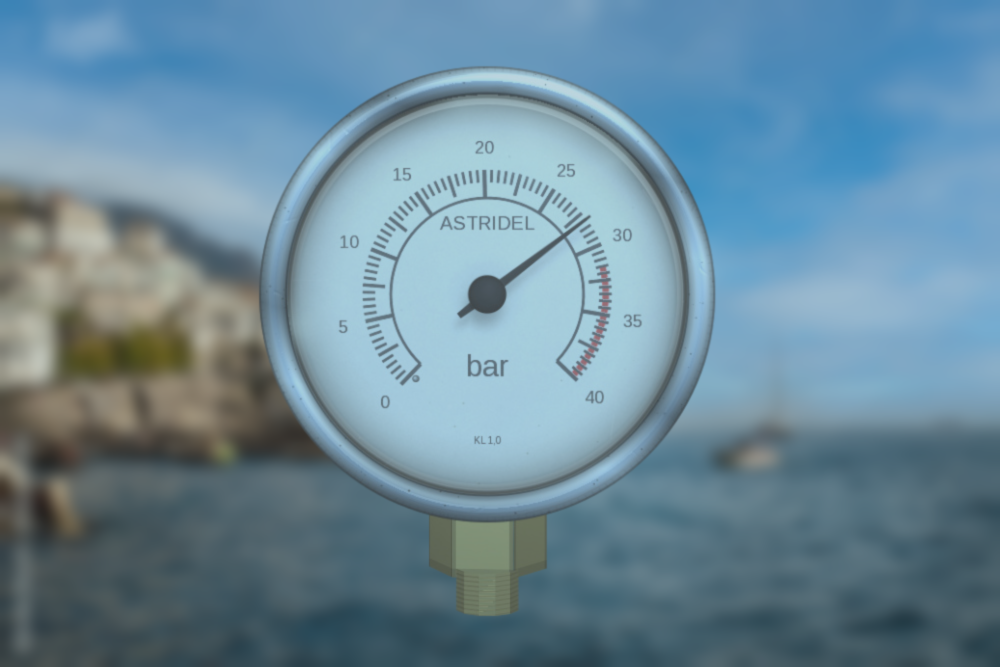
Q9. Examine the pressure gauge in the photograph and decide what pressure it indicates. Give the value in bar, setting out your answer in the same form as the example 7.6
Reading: 28
